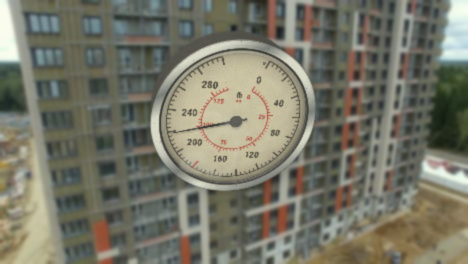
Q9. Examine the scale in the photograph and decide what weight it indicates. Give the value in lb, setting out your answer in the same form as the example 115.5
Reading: 220
